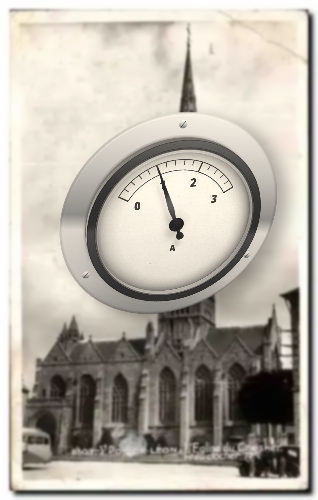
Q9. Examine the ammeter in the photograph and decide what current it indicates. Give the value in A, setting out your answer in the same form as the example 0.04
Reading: 1
